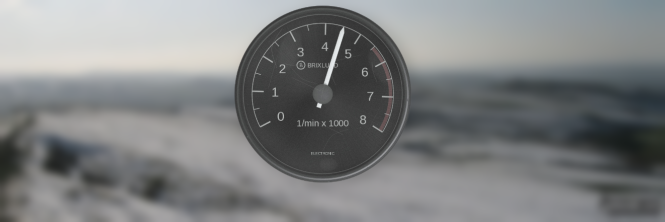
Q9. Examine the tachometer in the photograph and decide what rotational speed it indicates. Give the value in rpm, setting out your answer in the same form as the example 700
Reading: 4500
